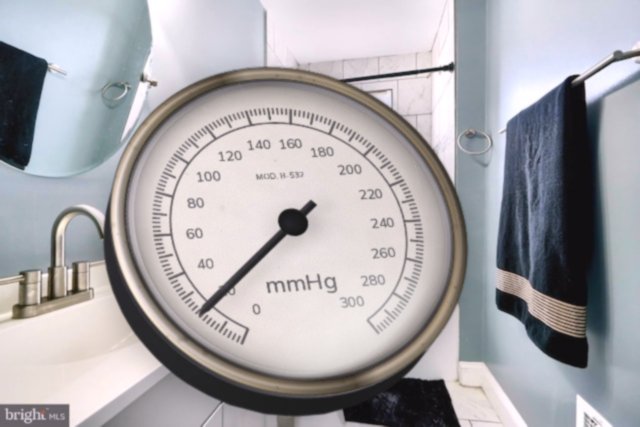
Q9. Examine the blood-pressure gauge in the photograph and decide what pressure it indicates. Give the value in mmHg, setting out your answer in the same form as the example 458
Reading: 20
